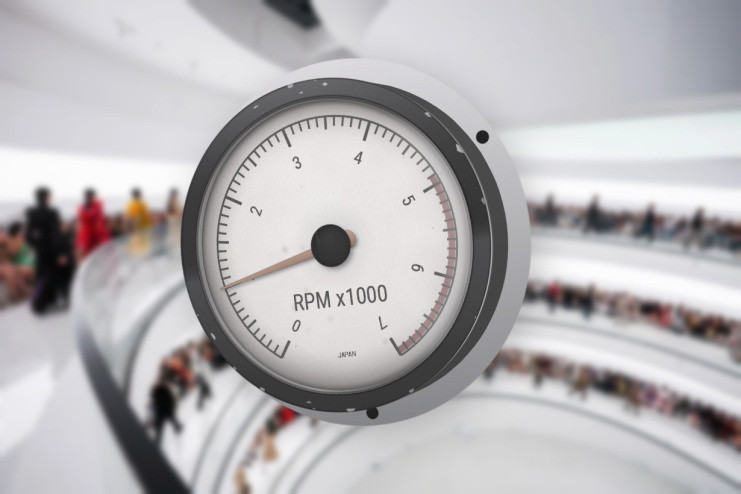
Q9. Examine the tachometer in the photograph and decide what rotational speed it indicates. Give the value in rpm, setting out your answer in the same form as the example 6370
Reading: 1000
